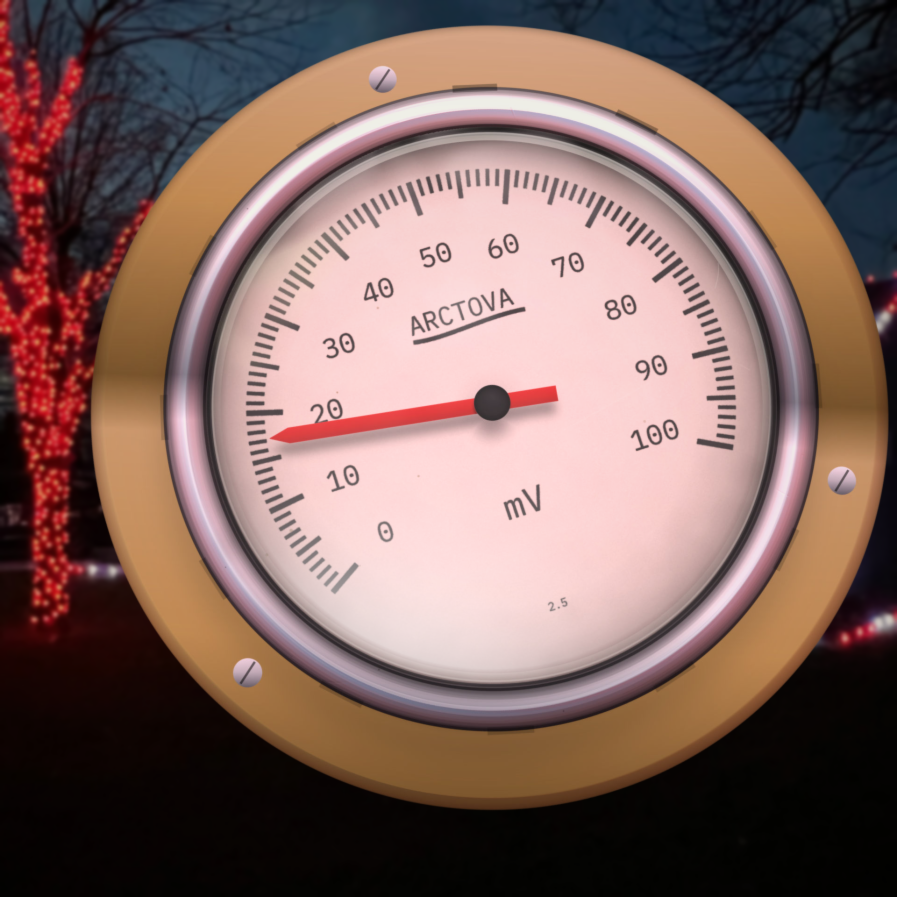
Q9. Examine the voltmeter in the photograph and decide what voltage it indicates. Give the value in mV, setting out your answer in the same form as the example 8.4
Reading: 17
